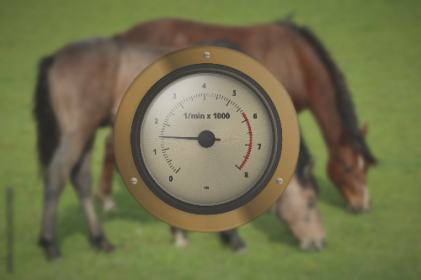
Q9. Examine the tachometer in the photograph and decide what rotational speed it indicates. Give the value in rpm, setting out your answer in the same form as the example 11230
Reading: 1500
